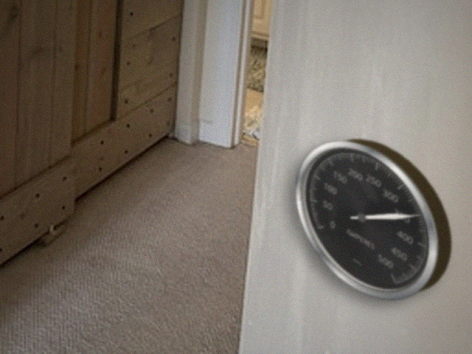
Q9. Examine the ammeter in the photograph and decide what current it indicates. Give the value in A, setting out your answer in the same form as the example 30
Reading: 350
